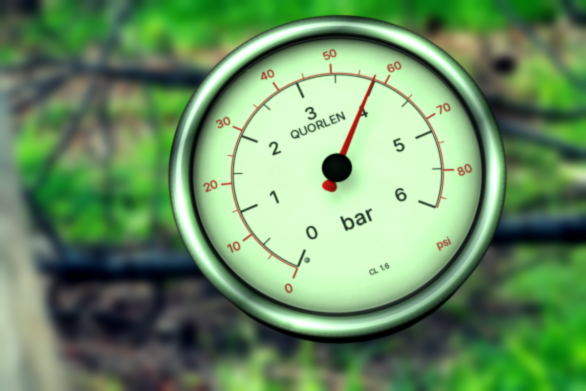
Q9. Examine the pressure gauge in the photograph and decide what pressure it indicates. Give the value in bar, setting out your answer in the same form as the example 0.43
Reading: 4
